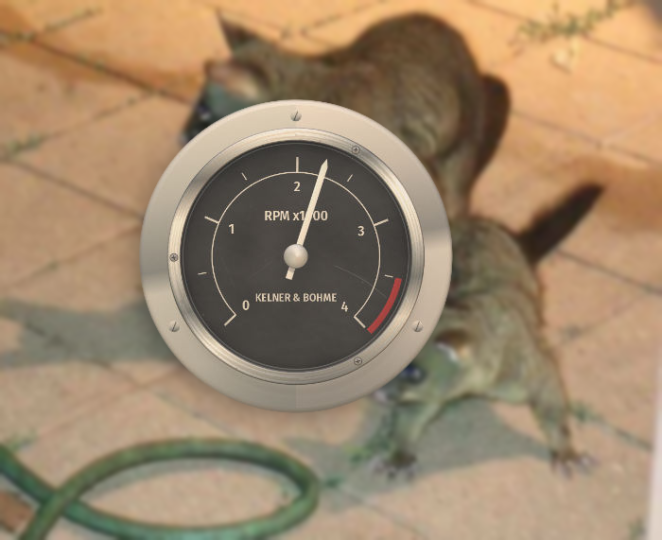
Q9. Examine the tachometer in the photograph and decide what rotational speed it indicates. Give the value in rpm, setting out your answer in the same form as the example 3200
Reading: 2250
